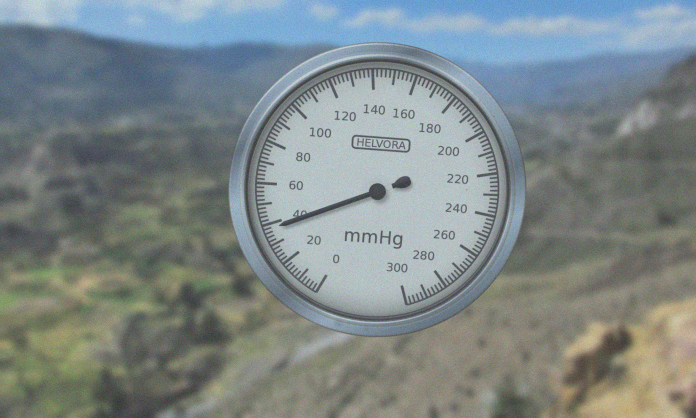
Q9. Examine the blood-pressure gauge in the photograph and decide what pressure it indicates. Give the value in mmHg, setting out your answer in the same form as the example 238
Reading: 38
